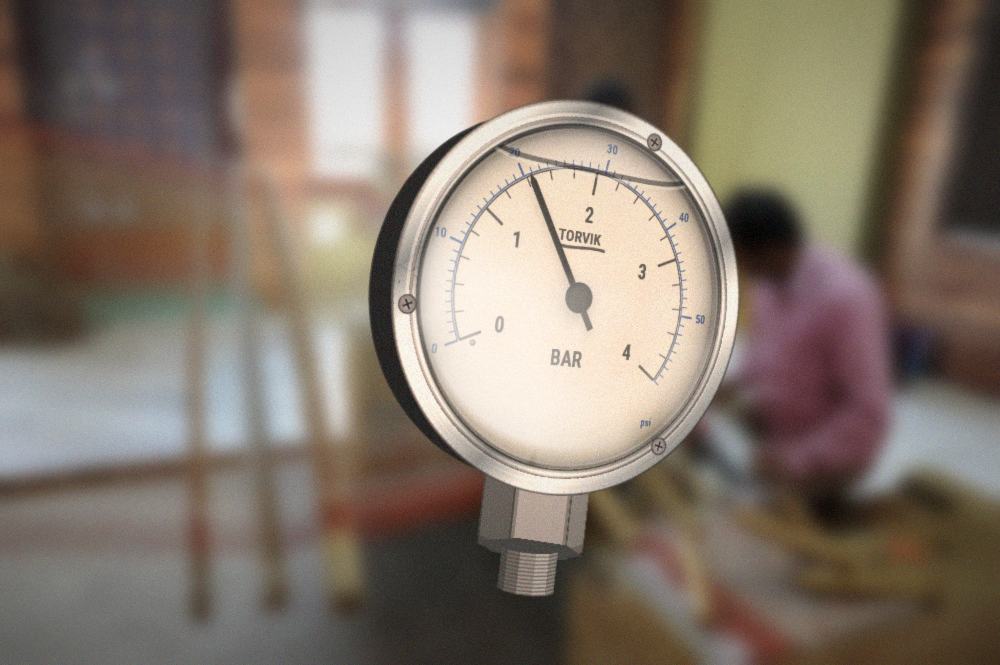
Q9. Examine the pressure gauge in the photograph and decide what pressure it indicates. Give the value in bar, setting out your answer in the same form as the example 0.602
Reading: 1.4
